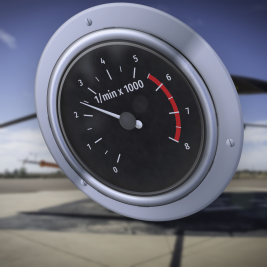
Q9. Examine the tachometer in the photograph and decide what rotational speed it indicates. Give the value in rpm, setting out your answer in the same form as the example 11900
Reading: 2500
